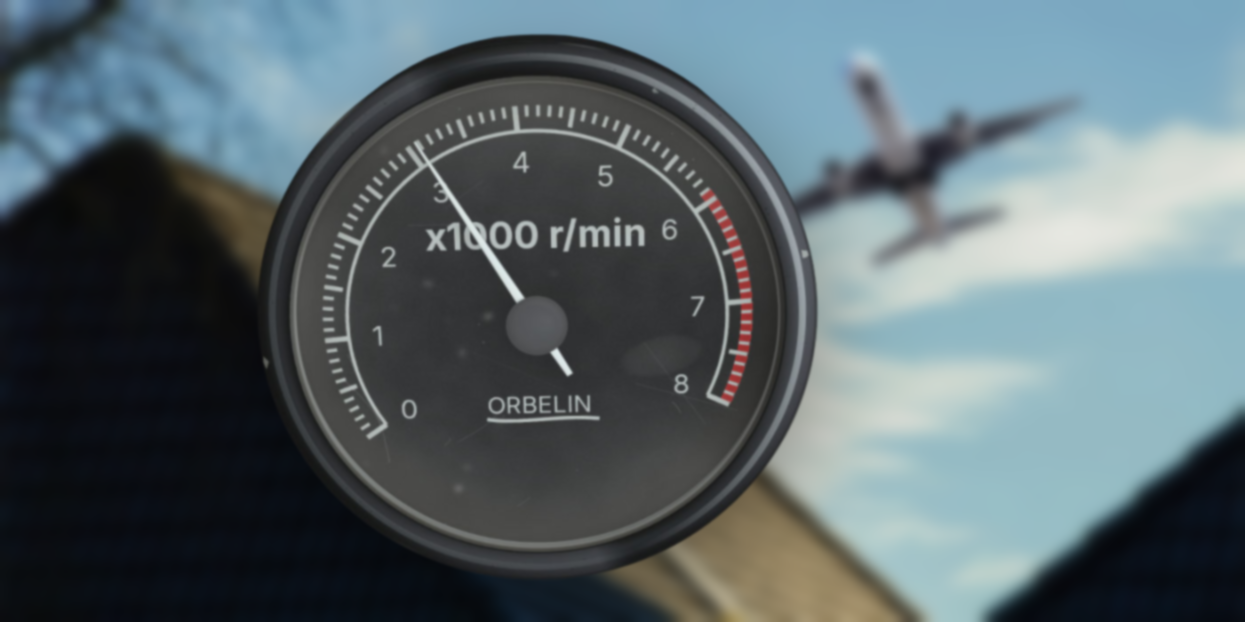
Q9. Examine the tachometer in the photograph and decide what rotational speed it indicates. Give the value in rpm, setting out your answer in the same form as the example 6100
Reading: 3100
